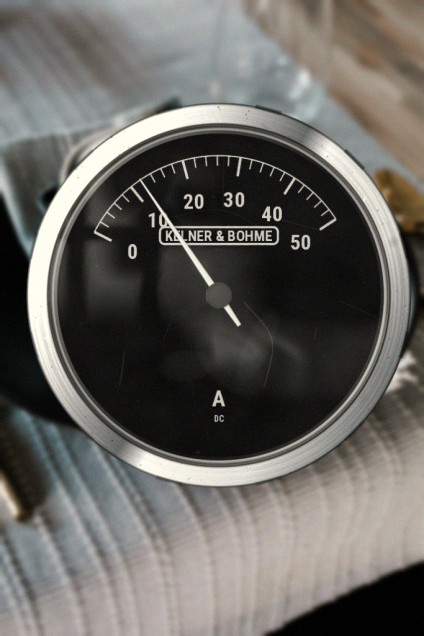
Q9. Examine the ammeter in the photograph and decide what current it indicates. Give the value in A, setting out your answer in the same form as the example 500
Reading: 12
